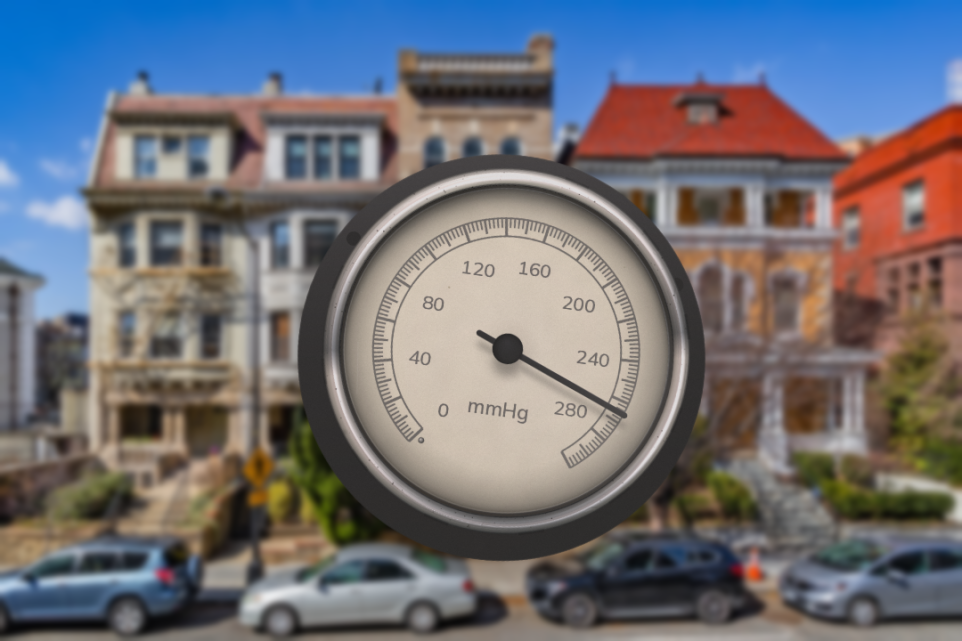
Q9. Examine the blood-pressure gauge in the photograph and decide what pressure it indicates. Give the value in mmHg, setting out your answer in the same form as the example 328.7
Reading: 266
